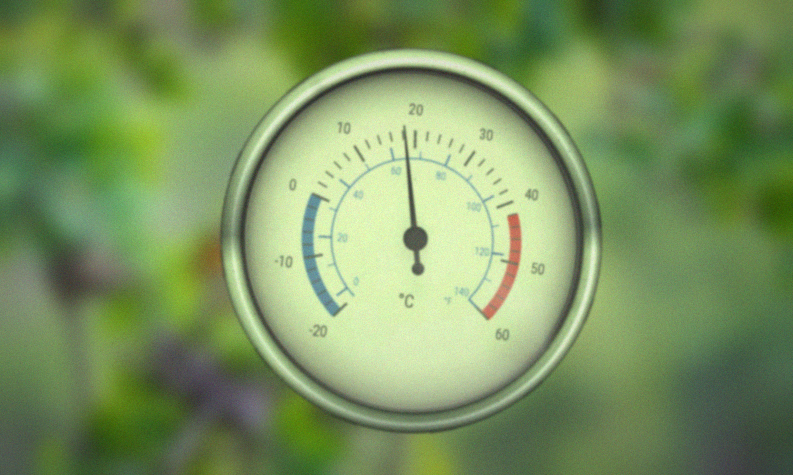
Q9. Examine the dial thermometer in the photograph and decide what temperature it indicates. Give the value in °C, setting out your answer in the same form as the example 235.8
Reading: 18
